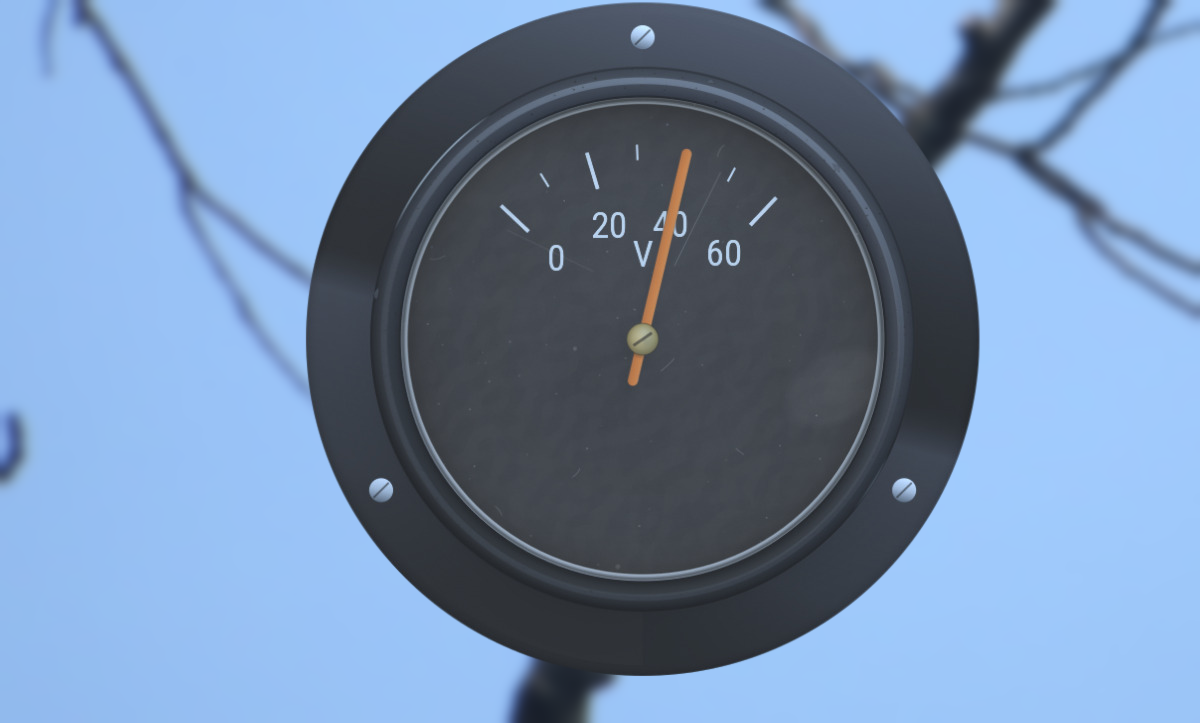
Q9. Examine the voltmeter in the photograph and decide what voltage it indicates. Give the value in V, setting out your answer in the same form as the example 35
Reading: 40
